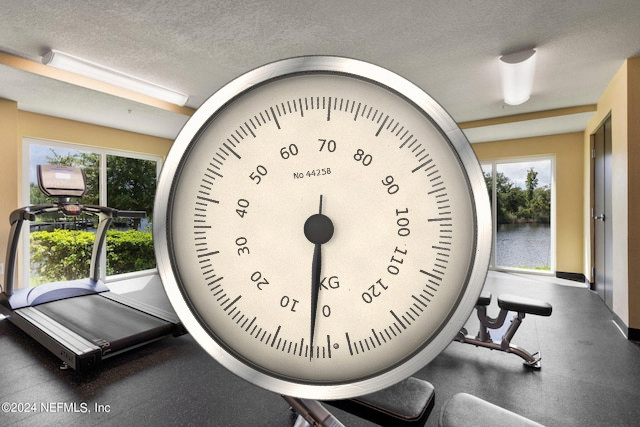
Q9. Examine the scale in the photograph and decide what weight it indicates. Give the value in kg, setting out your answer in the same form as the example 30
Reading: 3
